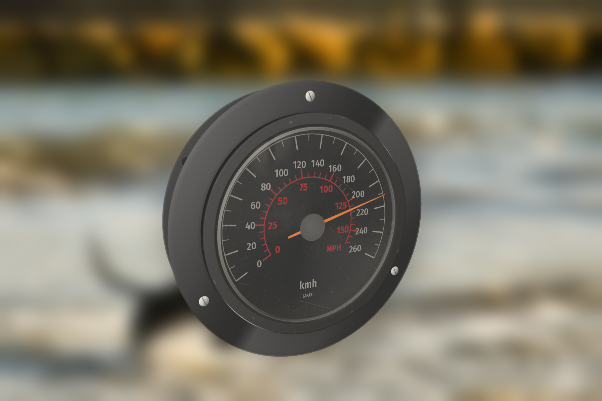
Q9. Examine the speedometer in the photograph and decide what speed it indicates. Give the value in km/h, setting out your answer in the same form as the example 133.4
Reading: 210
